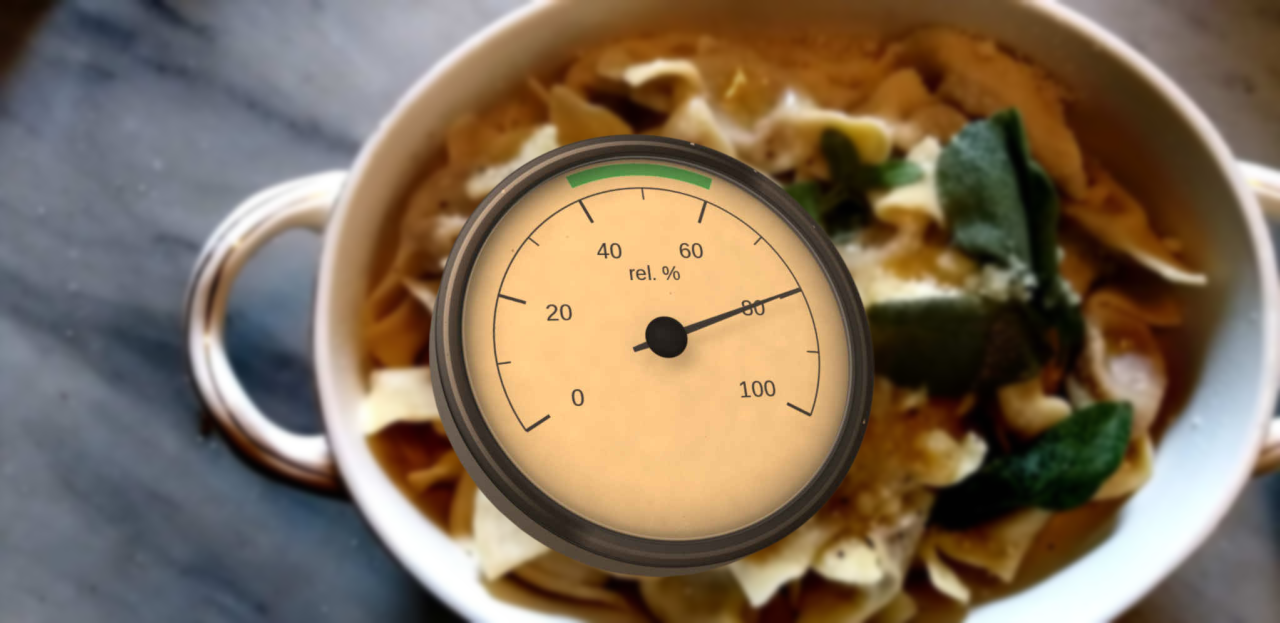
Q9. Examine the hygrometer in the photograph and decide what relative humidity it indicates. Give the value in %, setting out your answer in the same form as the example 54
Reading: 80
